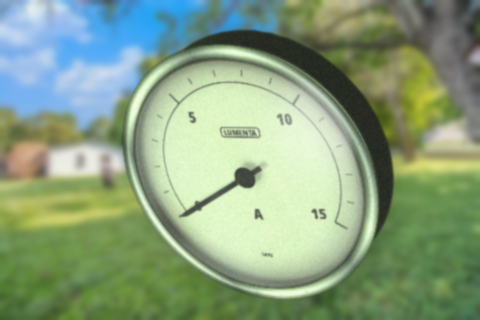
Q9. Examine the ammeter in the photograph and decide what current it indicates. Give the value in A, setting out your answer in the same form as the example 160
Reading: 0
